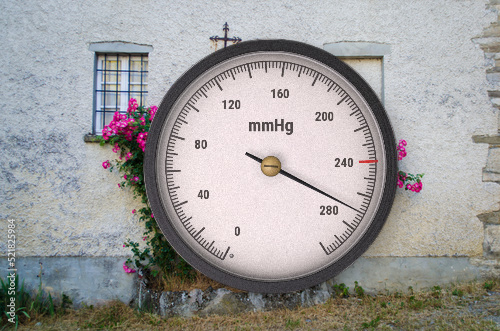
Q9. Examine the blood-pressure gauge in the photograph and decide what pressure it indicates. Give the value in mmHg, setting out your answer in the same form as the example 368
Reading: 270
